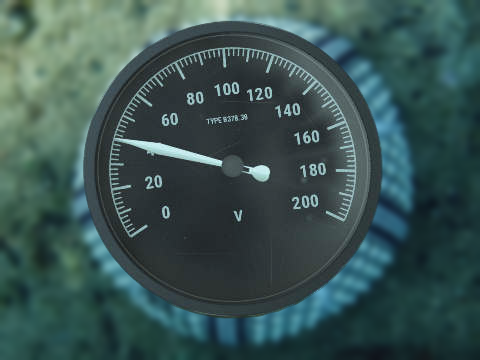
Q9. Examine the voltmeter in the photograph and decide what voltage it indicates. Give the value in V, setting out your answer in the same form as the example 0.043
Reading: 40
